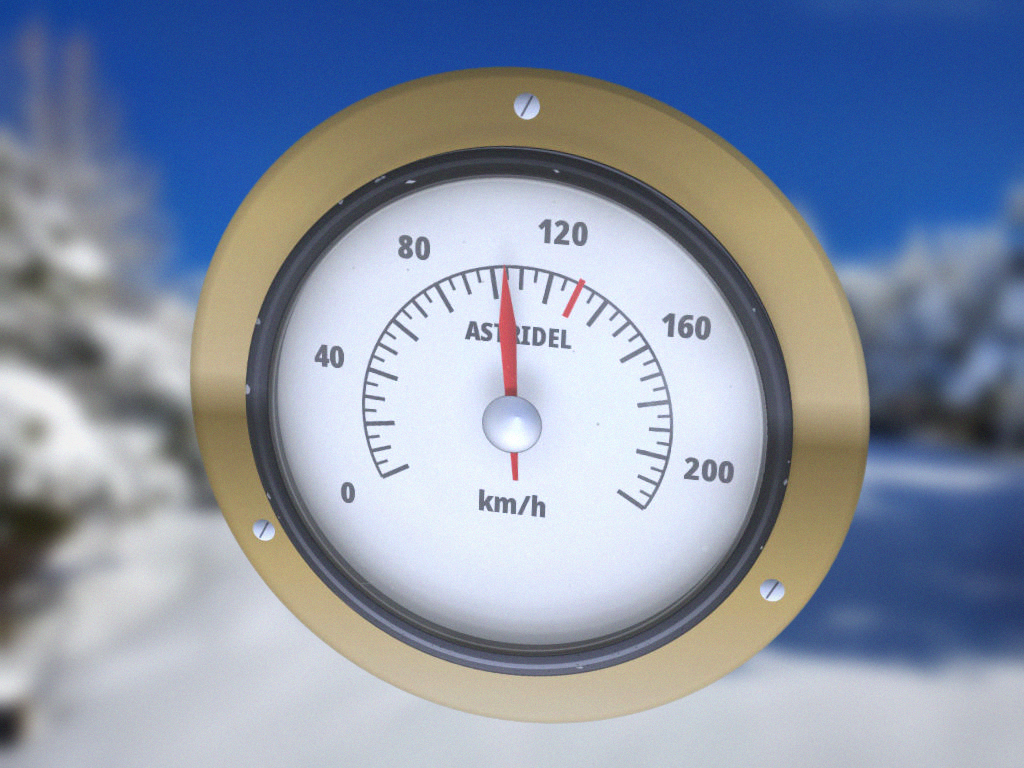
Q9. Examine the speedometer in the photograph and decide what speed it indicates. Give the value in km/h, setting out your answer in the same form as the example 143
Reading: 105
